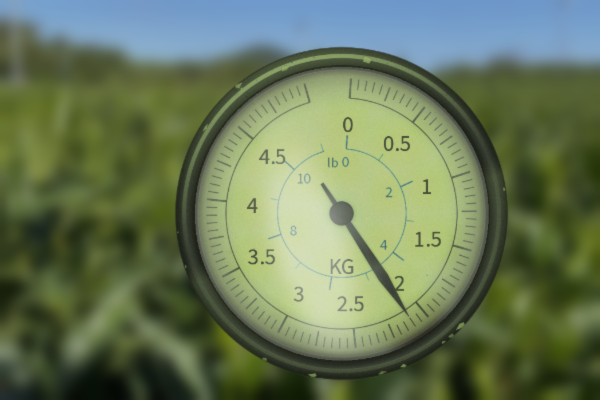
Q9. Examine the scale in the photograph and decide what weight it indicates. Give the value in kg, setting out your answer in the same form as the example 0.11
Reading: 2.1
